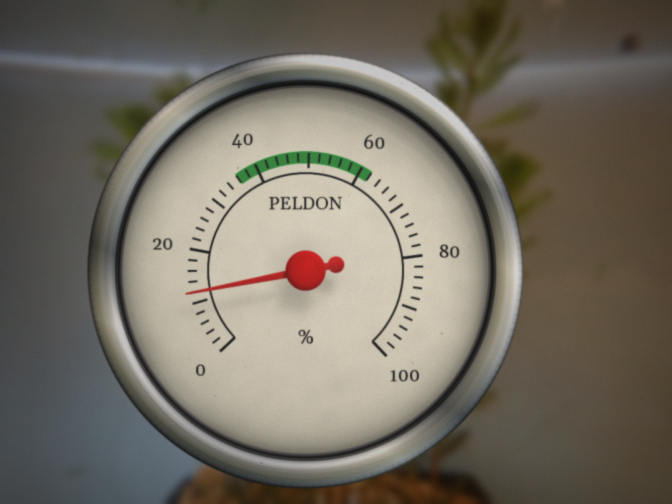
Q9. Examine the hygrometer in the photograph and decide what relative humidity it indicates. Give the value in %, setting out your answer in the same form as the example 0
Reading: 12
